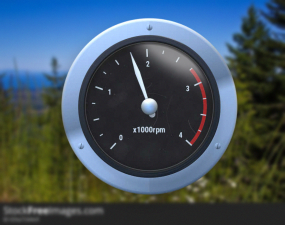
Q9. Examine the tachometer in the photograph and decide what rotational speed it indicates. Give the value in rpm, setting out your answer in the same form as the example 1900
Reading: 1750
